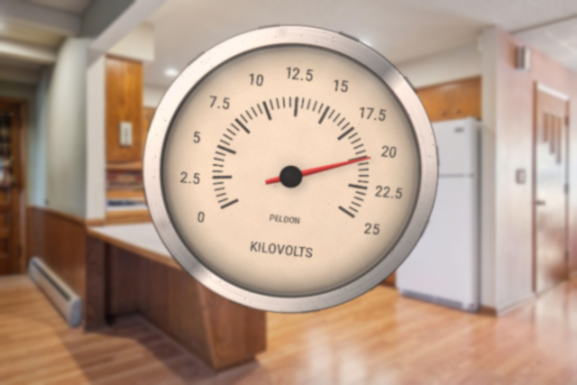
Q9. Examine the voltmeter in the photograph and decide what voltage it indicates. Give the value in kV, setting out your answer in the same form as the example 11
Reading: 20
